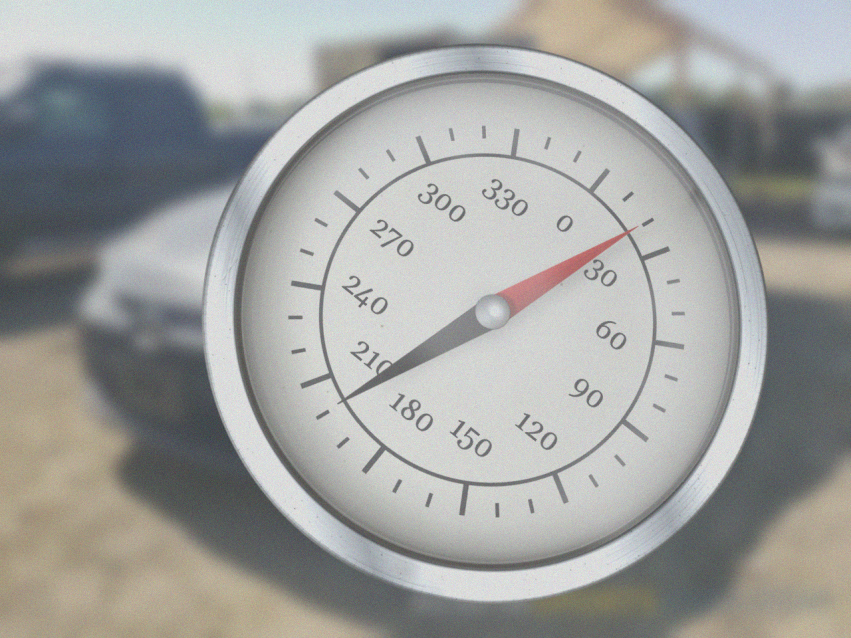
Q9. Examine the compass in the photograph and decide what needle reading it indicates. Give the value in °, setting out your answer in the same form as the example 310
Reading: 20
